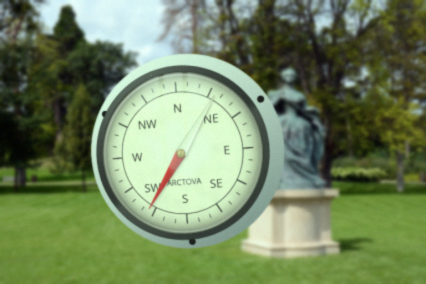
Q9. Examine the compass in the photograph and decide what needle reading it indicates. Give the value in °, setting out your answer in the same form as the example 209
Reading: 215
